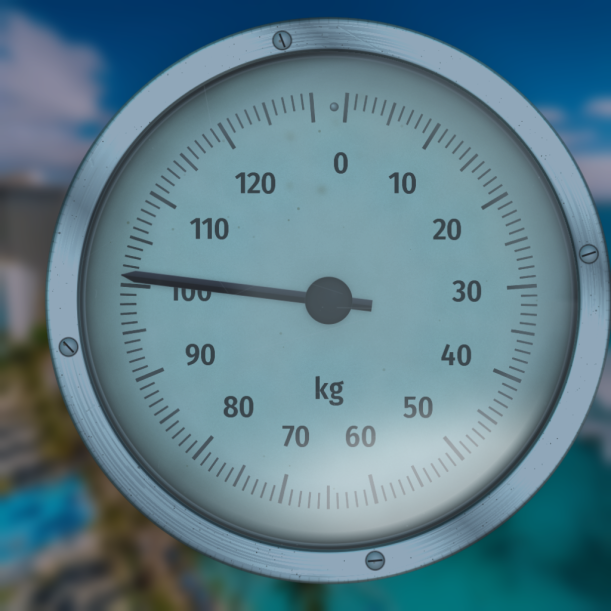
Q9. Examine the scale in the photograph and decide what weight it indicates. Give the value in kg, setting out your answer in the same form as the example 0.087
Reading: 101
